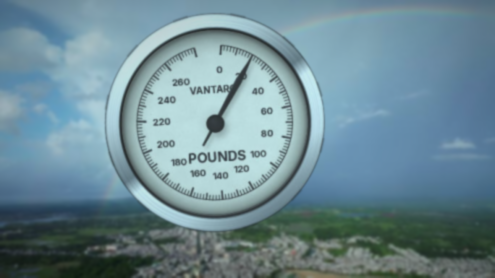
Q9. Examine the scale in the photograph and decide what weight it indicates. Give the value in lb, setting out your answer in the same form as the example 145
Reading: 20
